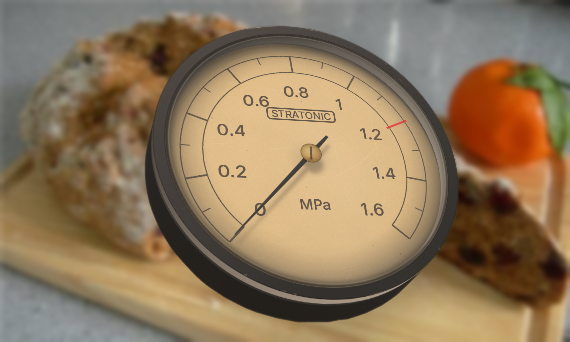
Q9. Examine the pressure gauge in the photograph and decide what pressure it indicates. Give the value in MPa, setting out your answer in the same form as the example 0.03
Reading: 0
